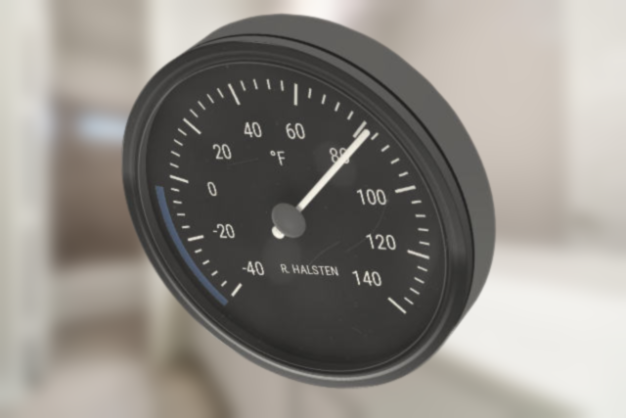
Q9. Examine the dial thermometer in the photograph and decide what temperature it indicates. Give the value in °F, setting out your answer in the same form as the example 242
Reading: 82
